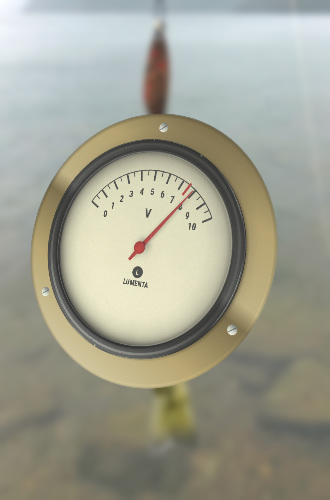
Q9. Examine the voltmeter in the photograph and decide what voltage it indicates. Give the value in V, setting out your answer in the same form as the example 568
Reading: 8
